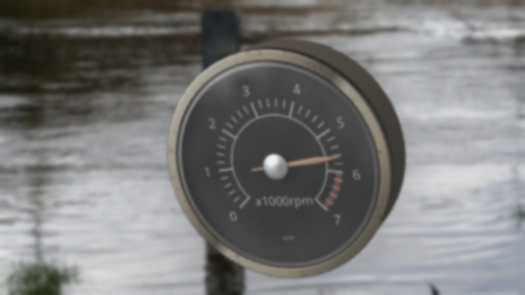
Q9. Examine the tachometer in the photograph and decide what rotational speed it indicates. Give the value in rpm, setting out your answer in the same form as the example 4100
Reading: 5600
